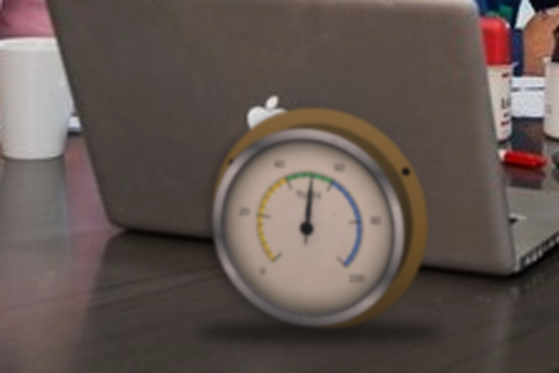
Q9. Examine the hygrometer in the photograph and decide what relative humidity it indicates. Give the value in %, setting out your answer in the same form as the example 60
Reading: 52
